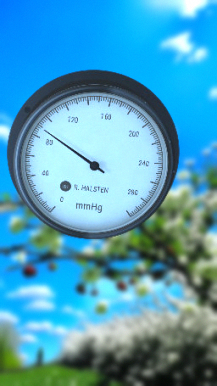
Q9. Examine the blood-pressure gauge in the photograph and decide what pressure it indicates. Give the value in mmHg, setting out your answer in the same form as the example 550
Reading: 90
